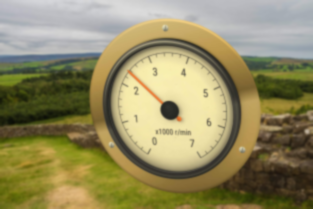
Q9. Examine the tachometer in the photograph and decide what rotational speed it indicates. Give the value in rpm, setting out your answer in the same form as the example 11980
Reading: 2400
